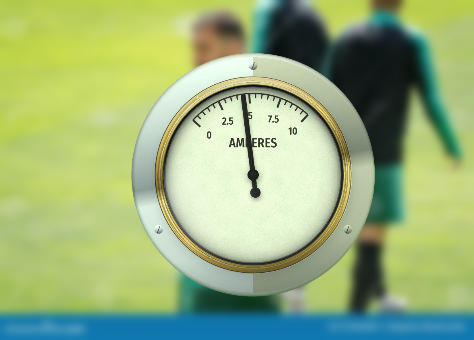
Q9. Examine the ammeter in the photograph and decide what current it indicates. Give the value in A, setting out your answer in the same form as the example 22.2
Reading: 4.5
